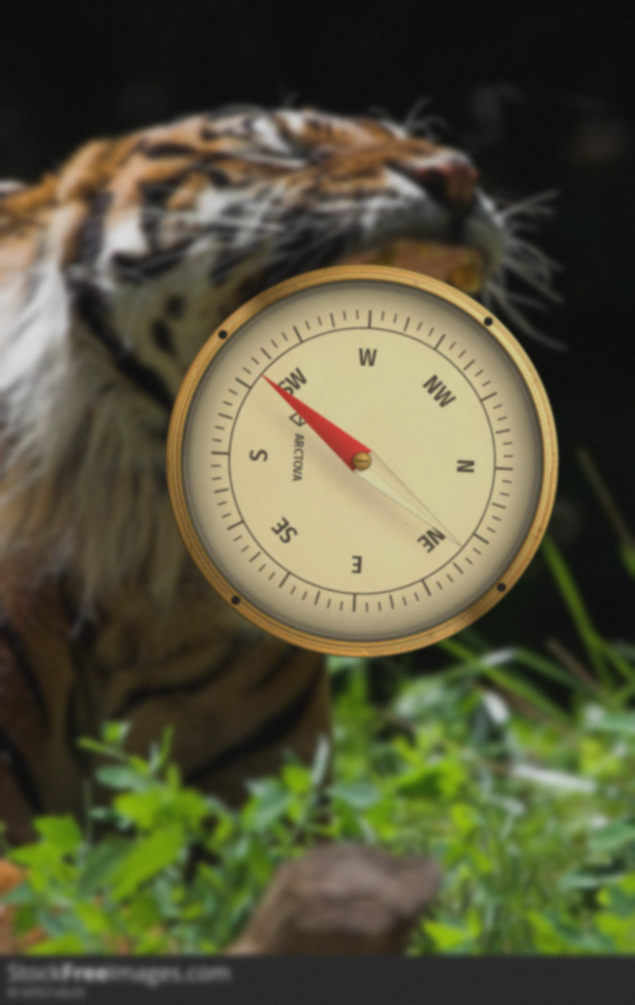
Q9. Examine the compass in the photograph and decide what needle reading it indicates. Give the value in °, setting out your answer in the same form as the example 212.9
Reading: 217.5
